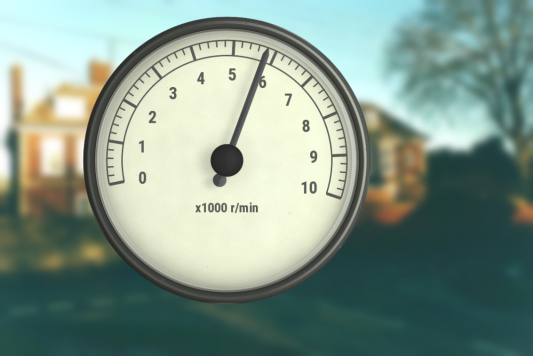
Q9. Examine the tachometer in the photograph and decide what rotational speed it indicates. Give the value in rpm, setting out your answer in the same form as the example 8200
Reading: 5800
